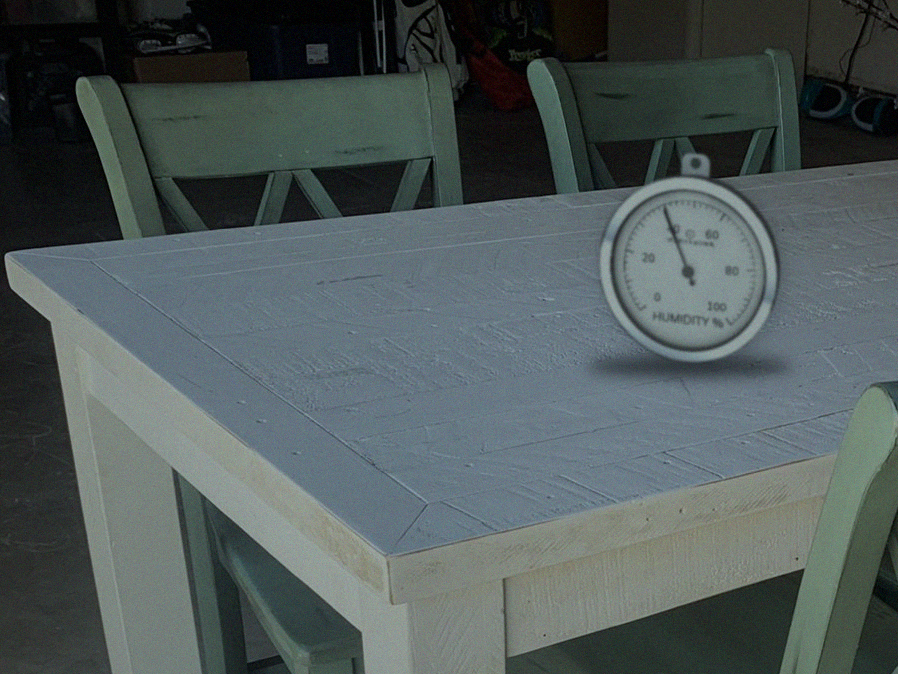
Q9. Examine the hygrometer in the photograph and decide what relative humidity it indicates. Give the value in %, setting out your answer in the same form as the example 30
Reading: 40
